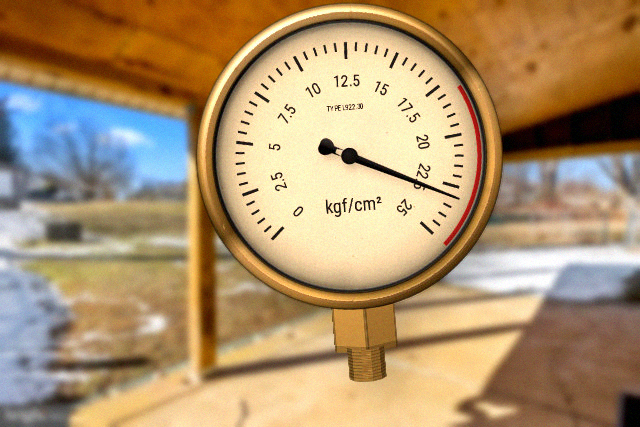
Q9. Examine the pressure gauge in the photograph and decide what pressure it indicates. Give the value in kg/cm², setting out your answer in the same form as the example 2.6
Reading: 23
